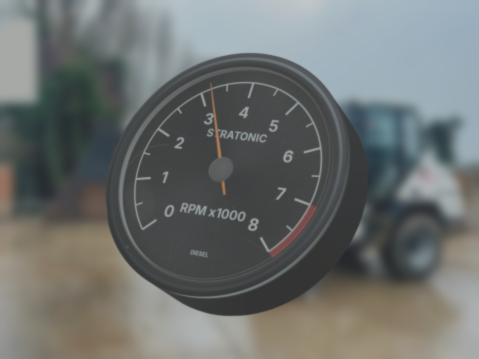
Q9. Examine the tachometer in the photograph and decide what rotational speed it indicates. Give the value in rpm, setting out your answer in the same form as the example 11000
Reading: 3250
